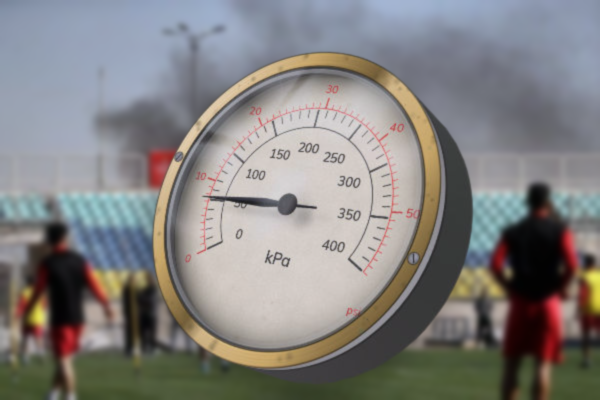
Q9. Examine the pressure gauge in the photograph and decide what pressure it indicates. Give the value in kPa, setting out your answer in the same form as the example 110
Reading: 50
